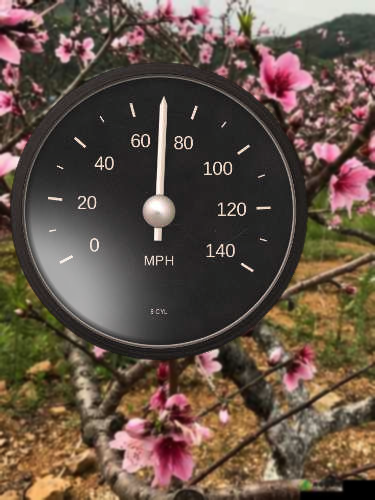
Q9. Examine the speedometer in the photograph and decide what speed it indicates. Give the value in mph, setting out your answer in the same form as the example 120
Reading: 70
